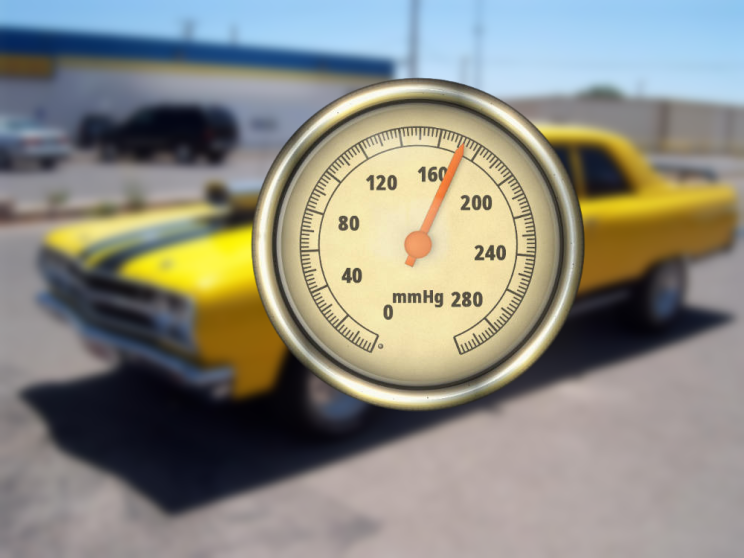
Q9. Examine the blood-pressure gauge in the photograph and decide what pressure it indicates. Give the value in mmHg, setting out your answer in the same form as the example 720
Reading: 172
